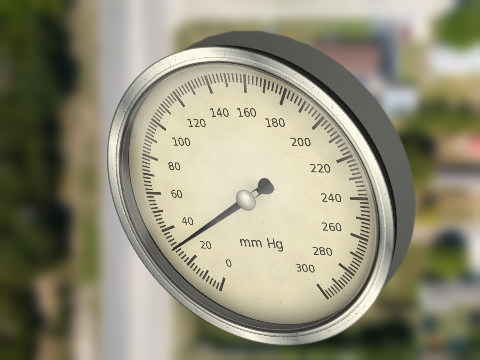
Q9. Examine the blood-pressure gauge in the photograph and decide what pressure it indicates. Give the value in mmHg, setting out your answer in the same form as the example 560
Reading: 30
